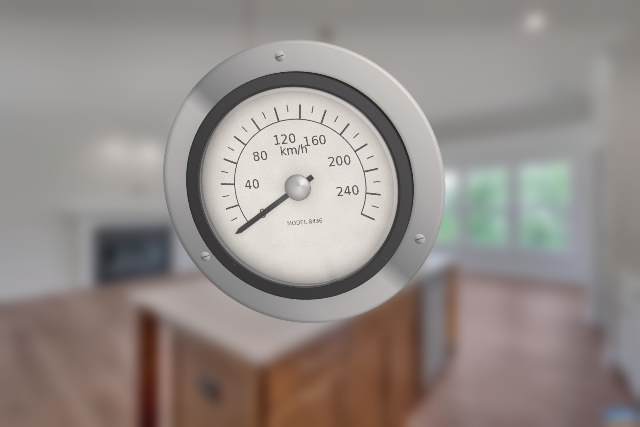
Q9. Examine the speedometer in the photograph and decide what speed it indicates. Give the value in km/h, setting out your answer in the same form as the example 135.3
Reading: 0
